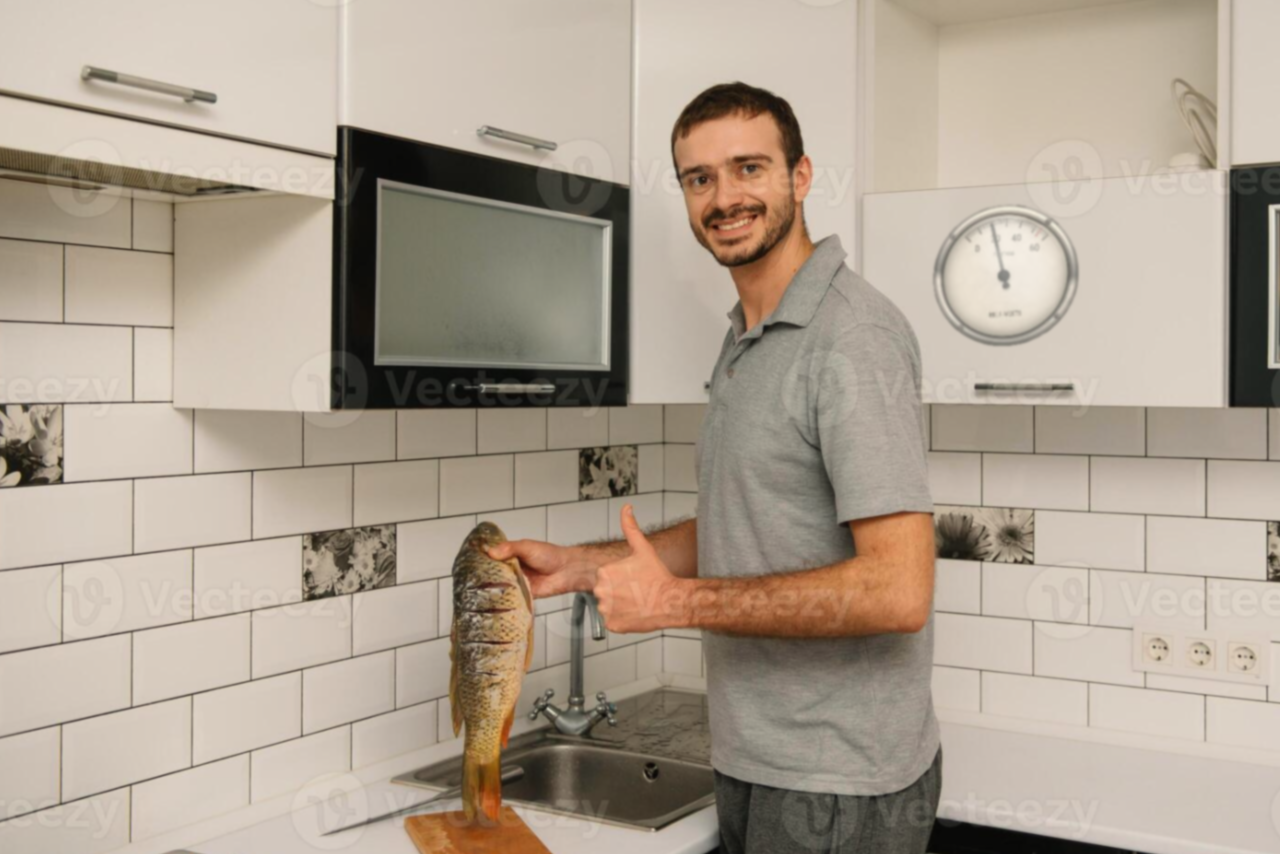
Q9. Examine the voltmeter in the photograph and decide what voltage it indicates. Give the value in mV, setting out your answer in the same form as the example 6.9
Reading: 20
